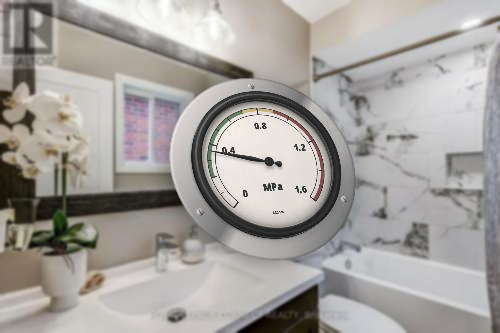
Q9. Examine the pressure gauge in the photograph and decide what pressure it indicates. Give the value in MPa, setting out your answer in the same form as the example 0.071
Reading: 0.35
